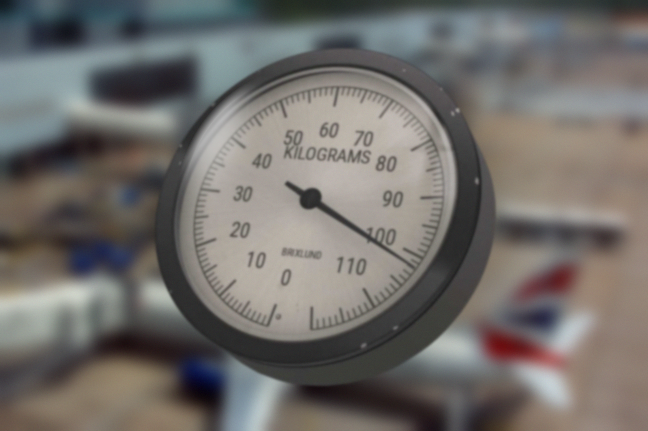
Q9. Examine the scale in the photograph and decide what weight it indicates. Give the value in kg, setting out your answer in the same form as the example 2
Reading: 102
